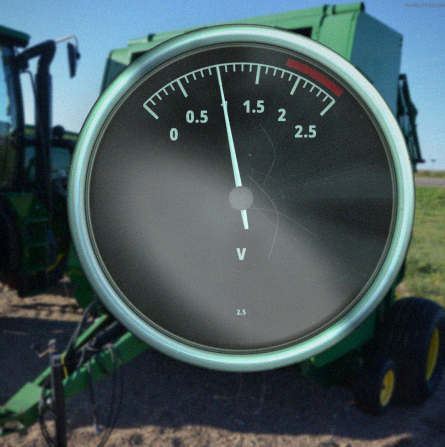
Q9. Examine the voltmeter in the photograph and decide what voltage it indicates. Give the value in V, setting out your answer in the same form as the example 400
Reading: 1
